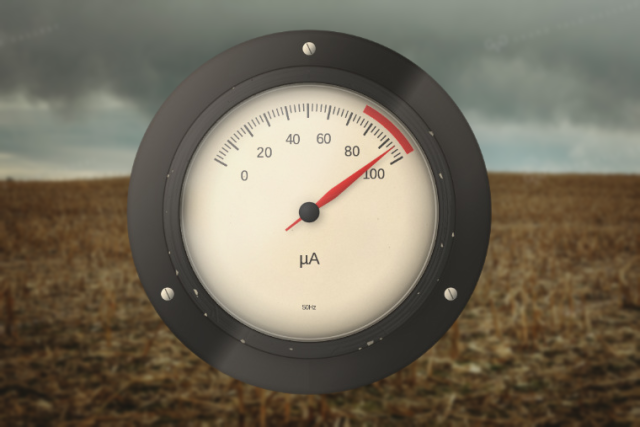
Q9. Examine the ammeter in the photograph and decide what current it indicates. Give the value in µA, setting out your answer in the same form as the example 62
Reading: 94
